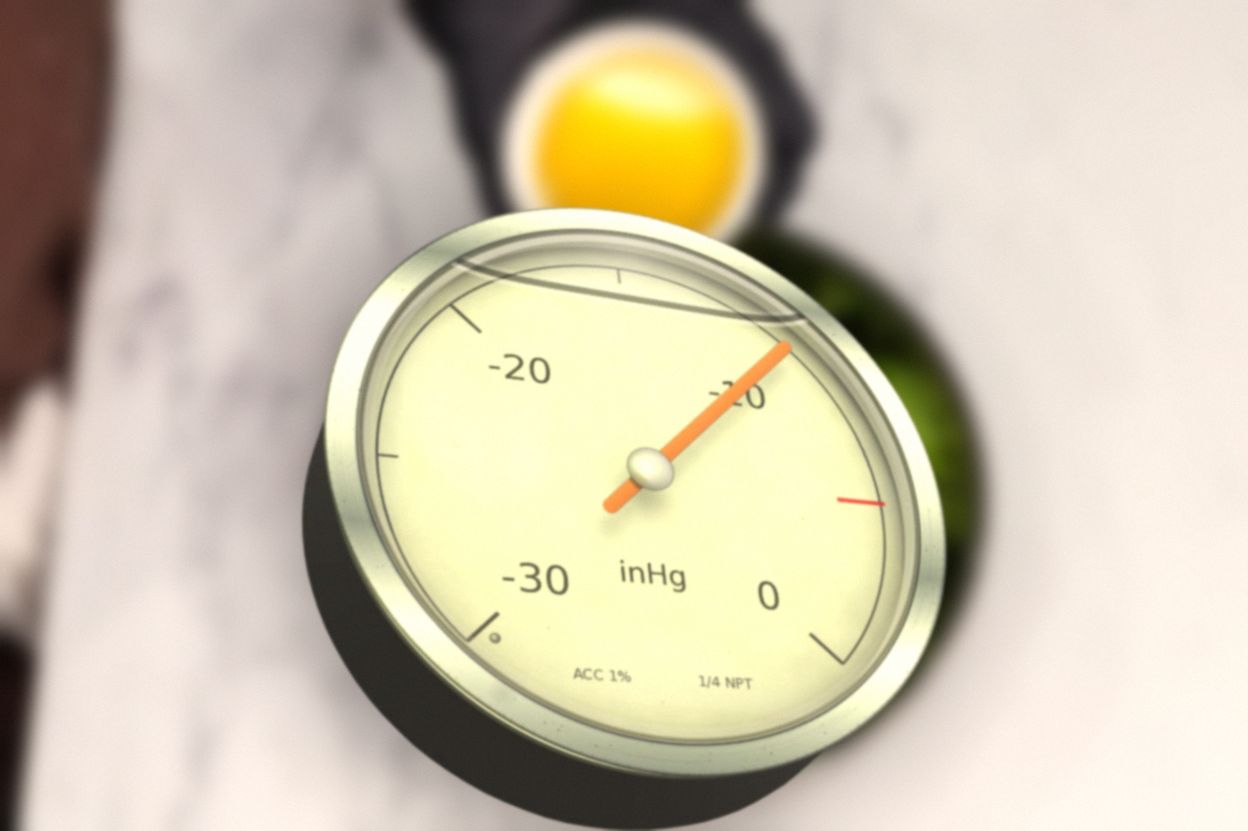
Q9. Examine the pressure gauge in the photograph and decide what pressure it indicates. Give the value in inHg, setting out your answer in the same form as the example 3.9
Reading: -10
